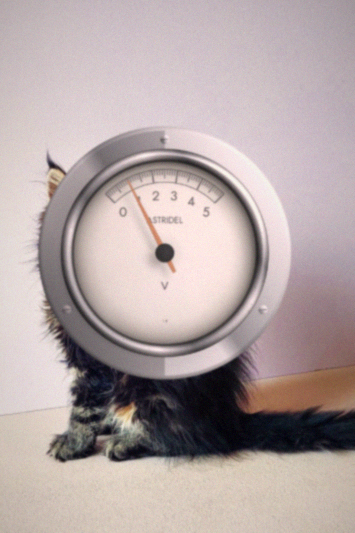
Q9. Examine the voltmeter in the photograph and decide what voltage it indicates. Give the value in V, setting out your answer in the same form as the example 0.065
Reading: 1
